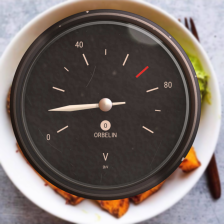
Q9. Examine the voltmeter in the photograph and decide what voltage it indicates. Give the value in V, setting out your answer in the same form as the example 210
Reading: 10
